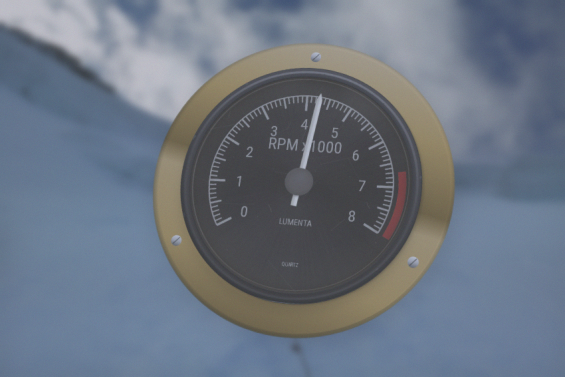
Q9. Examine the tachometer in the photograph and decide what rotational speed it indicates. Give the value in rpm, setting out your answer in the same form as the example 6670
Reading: 4300
